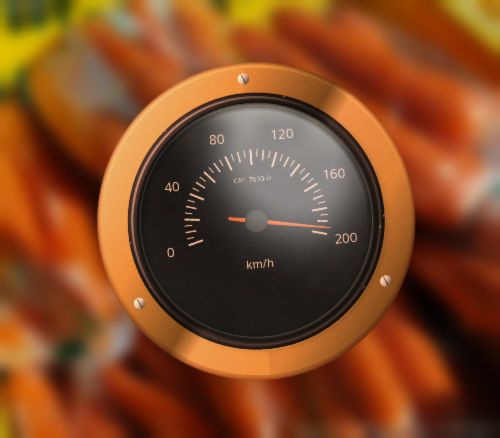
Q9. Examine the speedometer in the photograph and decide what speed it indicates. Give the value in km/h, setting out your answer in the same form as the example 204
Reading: 195
